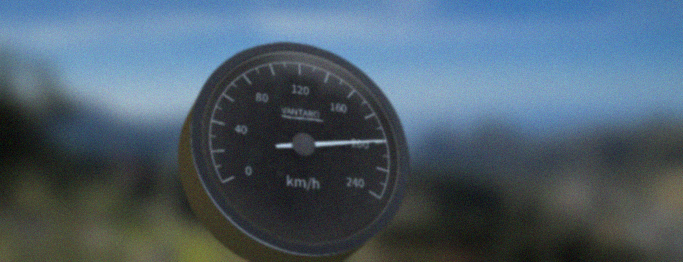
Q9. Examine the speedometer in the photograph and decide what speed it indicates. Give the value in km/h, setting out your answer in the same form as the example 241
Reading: 200
